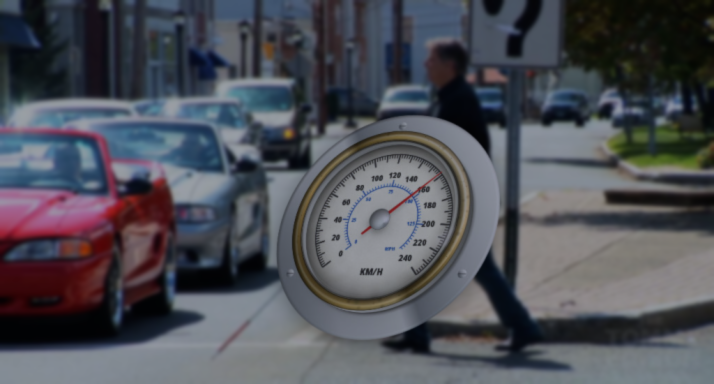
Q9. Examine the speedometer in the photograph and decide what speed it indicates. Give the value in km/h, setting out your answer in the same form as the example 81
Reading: 160
